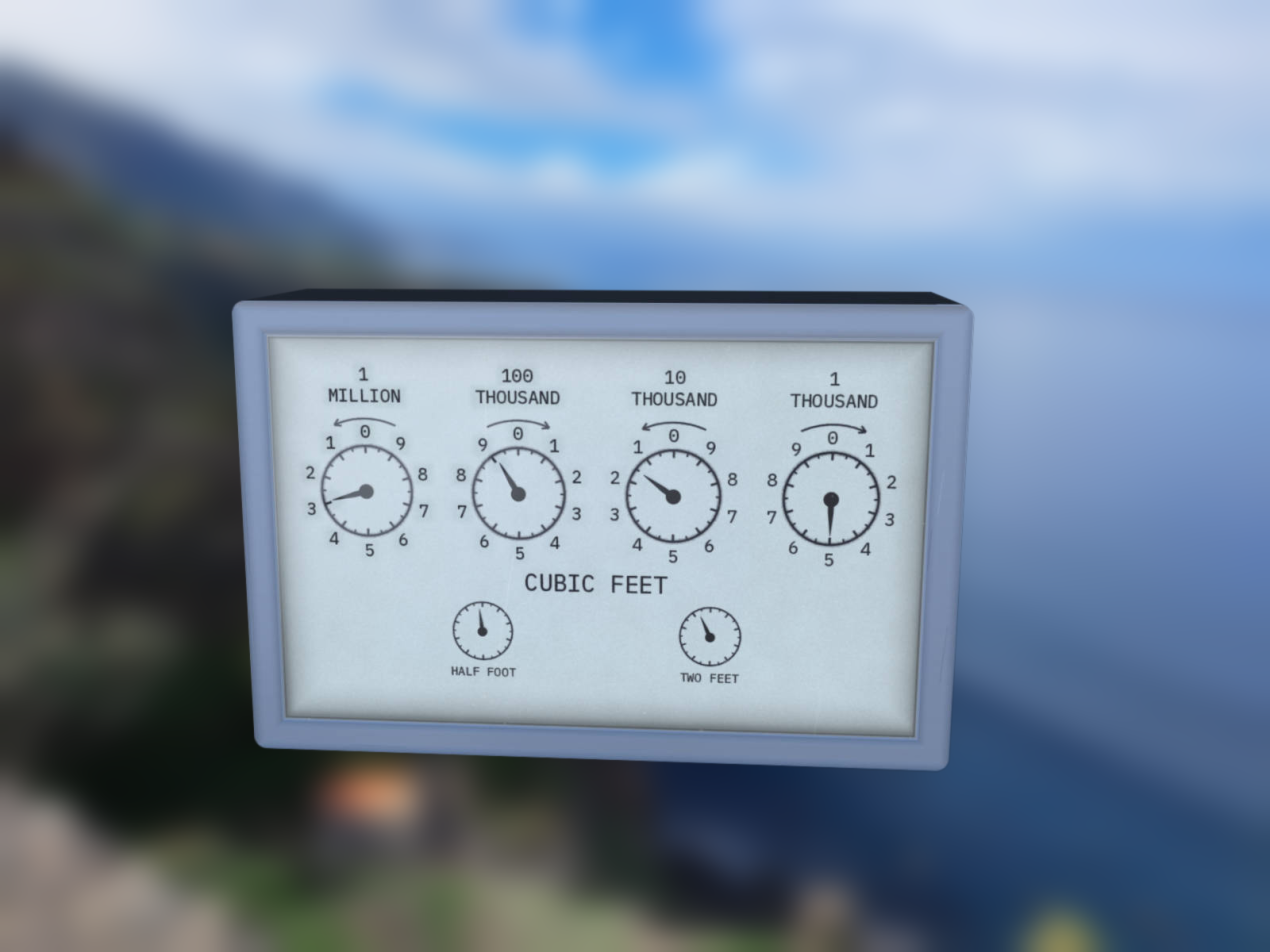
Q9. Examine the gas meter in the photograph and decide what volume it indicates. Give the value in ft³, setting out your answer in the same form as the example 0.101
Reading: 291500
